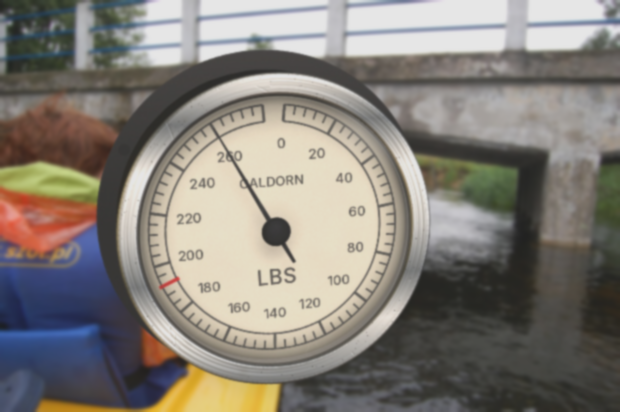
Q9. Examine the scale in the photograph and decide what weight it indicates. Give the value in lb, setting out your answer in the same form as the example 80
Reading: 260
